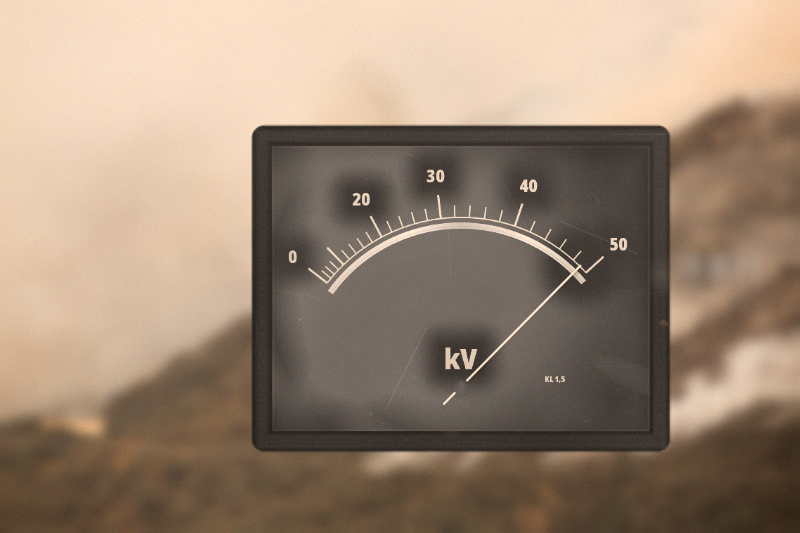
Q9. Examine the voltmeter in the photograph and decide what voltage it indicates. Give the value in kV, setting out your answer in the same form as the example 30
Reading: 49
